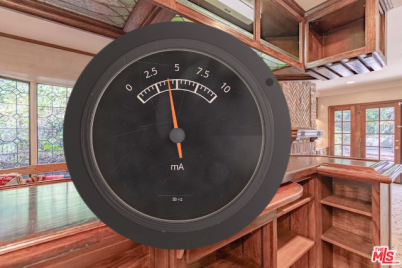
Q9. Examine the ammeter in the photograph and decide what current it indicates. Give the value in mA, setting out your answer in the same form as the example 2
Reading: 4
